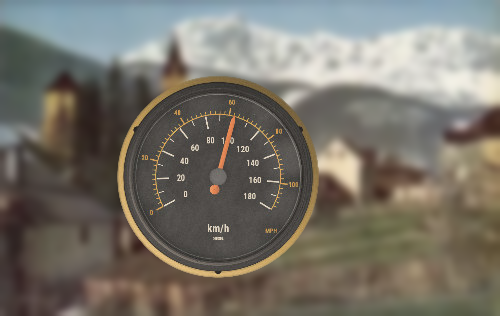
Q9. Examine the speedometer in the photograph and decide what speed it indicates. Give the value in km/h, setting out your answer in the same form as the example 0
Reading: 100
